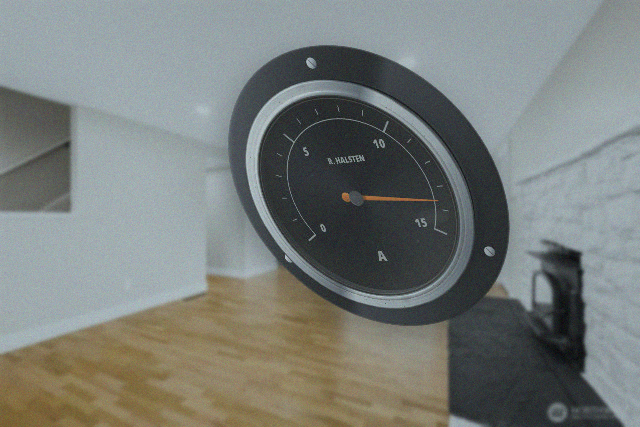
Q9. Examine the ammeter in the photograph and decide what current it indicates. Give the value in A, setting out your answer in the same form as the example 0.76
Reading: 13.5
